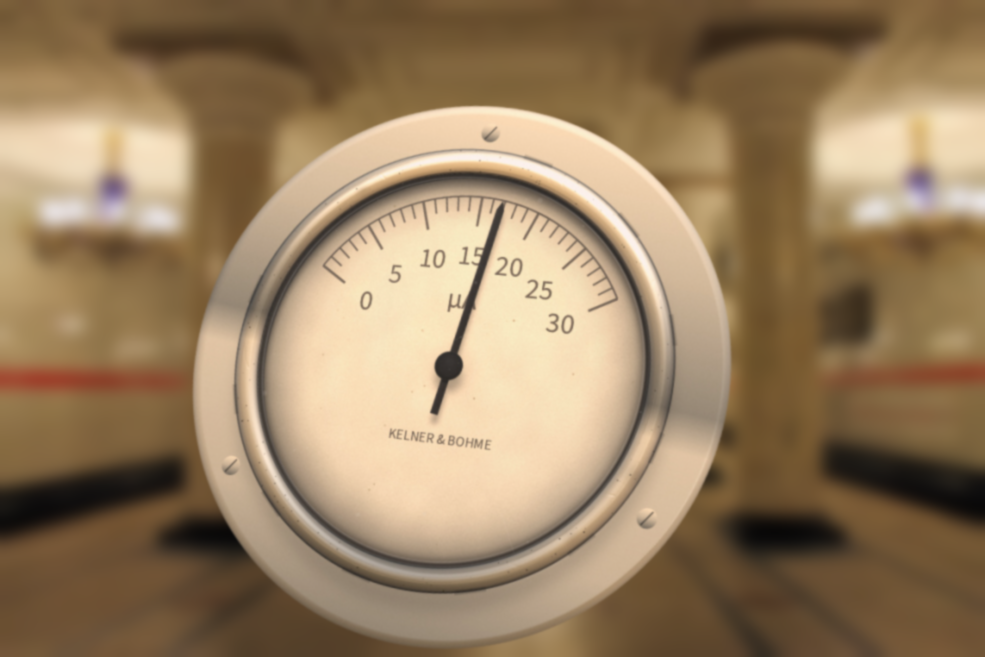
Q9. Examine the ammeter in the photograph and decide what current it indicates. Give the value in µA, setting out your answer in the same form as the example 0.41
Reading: 17
